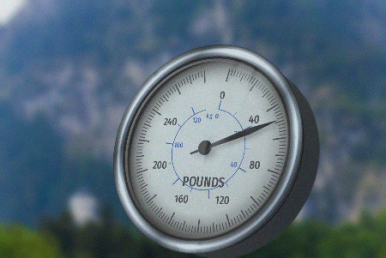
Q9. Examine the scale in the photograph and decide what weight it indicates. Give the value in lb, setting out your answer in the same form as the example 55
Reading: 50
